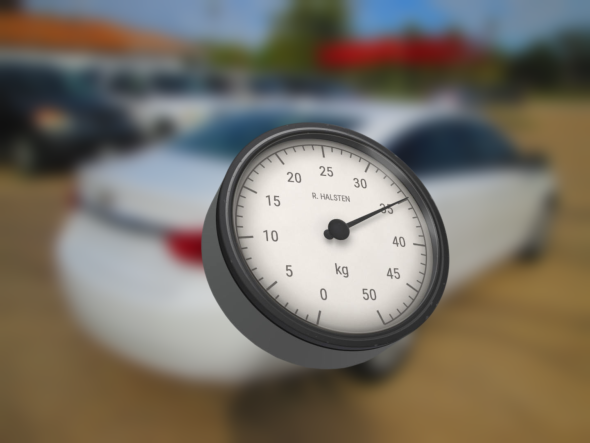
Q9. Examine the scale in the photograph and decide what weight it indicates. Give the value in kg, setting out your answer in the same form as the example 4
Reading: 35
